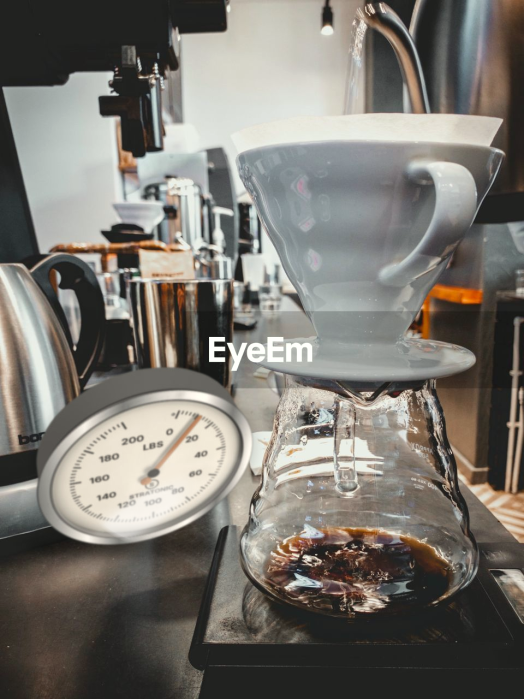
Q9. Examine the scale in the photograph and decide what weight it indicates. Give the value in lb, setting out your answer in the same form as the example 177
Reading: 10
